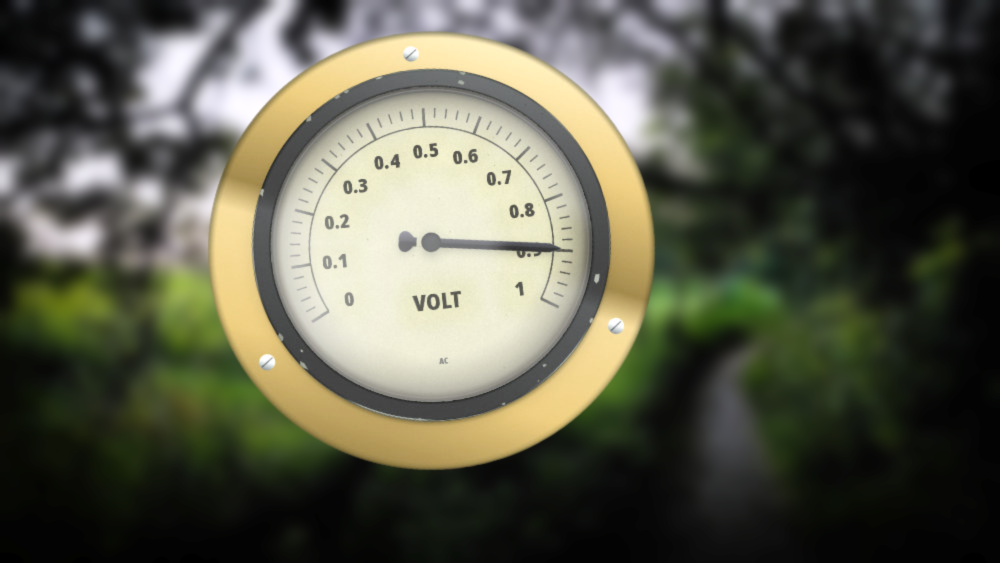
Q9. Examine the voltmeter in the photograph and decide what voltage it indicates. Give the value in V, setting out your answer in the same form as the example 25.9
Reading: 0.9
